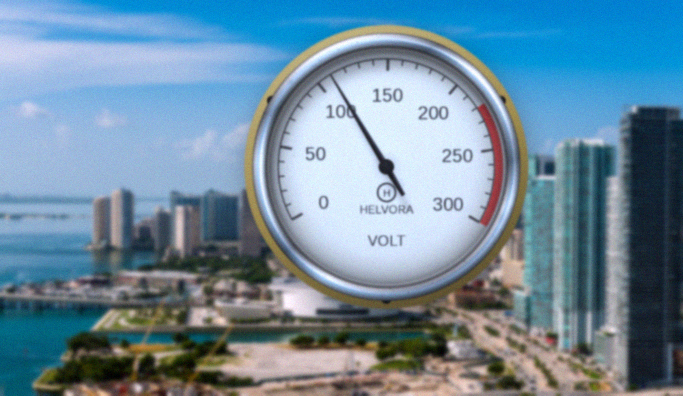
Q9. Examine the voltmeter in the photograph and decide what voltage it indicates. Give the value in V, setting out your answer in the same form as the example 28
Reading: 110
